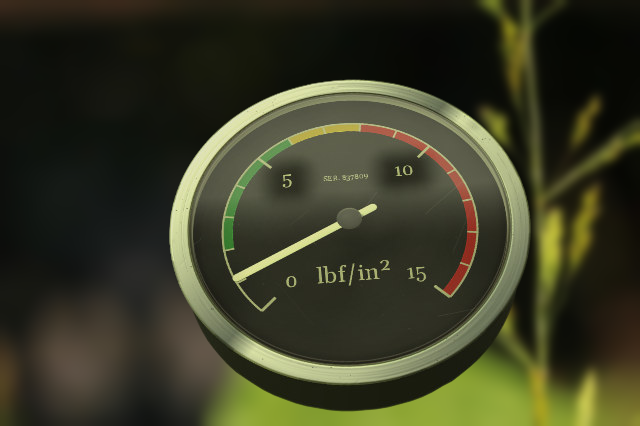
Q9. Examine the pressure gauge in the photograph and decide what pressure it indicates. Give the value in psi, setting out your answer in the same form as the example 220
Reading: 1
